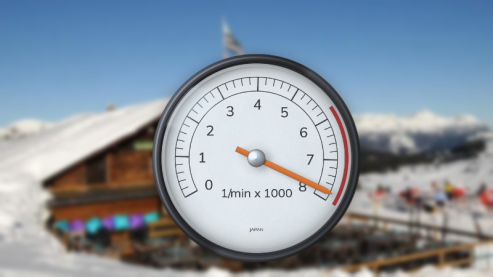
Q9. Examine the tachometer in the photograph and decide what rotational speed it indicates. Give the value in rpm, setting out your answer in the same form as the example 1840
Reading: 7800
